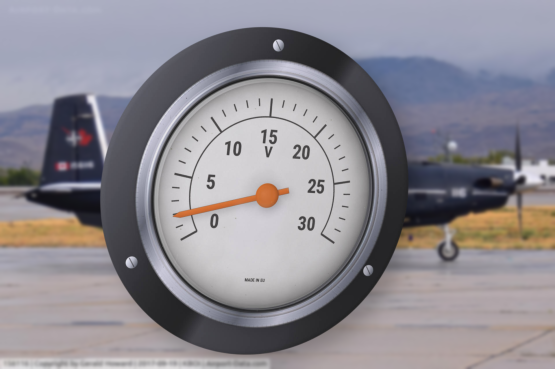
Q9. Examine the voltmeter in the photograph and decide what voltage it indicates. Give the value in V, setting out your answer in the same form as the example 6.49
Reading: 2
